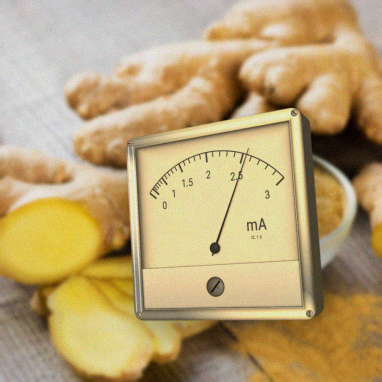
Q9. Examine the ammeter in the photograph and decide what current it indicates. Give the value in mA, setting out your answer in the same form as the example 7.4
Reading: 2.55
